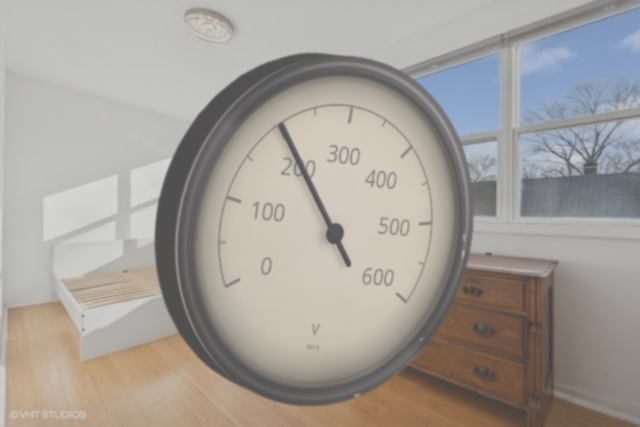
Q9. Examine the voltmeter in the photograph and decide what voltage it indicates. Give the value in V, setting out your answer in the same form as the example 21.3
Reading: 200
